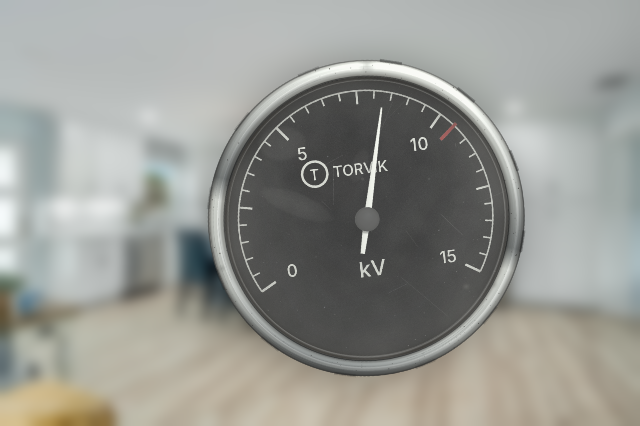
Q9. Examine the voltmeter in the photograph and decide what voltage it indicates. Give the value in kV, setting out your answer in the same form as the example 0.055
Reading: 8.25
